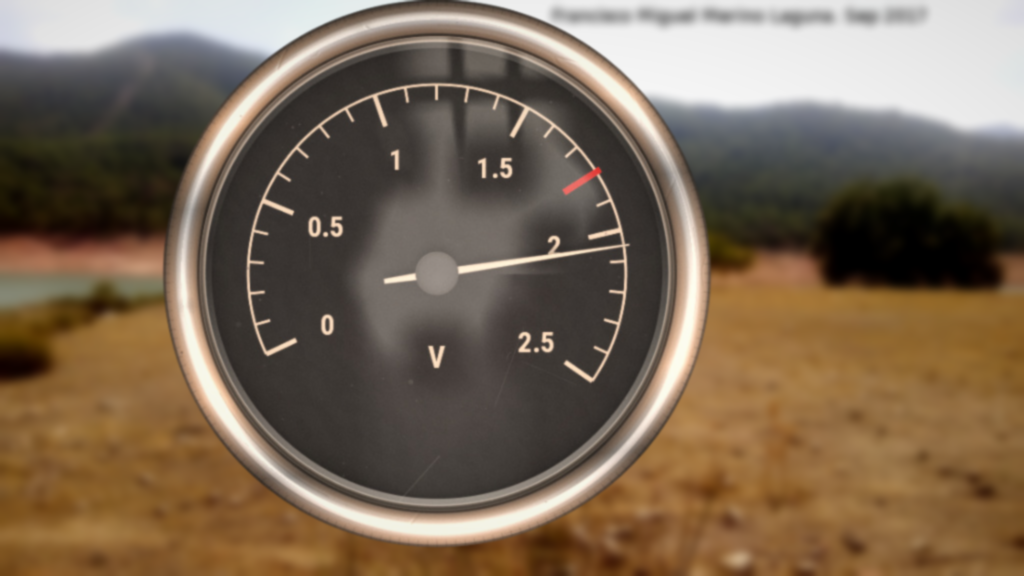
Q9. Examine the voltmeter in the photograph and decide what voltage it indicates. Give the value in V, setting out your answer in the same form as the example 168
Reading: 2.05
